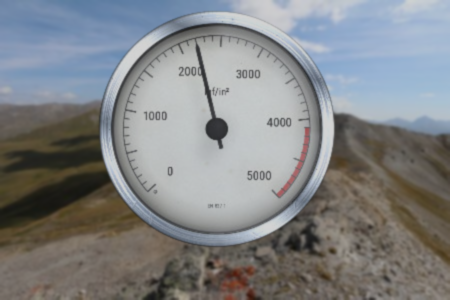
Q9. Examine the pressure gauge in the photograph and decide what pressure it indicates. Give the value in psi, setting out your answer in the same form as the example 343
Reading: 2200
